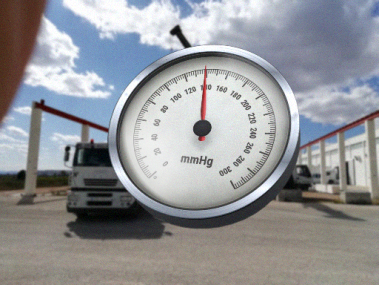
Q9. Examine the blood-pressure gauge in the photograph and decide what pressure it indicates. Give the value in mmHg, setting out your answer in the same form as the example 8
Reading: 140
